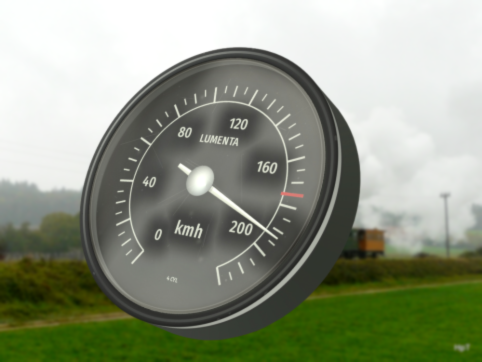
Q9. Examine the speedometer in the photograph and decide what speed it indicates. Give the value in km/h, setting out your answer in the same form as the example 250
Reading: 192.5
